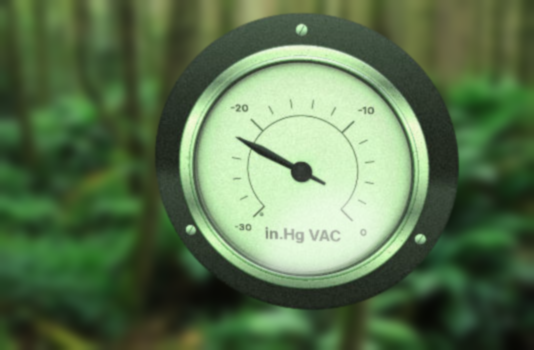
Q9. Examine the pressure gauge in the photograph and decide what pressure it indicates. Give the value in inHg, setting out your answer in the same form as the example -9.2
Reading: -22
